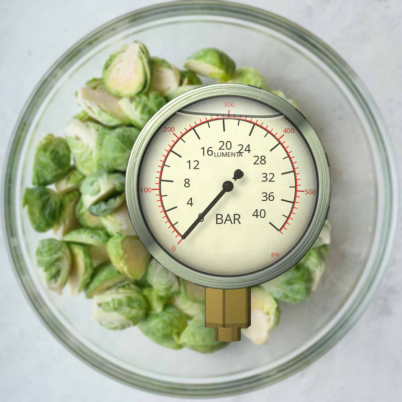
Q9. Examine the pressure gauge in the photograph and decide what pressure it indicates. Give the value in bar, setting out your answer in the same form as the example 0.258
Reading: 0
